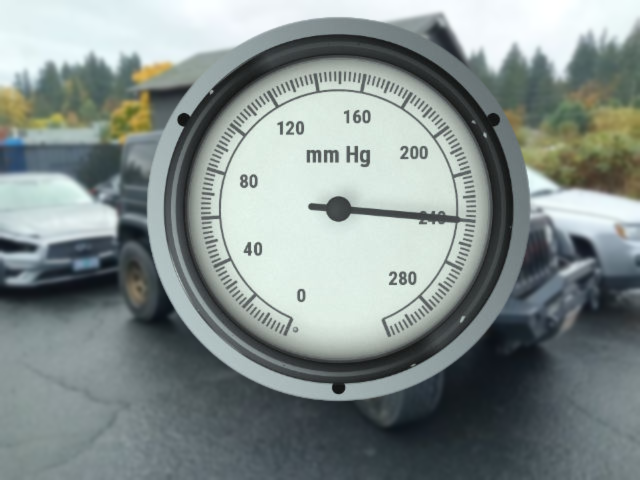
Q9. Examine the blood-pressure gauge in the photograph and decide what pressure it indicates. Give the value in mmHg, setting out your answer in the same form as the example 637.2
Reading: 240
